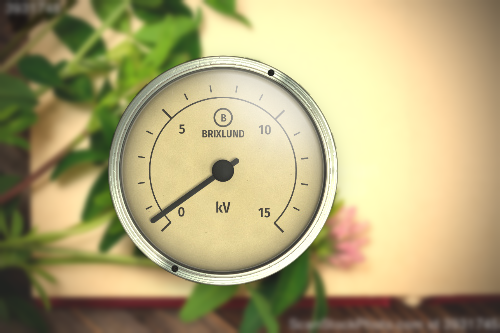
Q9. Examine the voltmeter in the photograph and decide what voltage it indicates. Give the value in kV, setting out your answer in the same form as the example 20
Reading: 0.5
